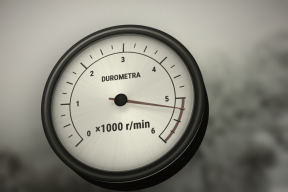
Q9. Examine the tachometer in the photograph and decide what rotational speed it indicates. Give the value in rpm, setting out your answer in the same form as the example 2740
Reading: 5250
